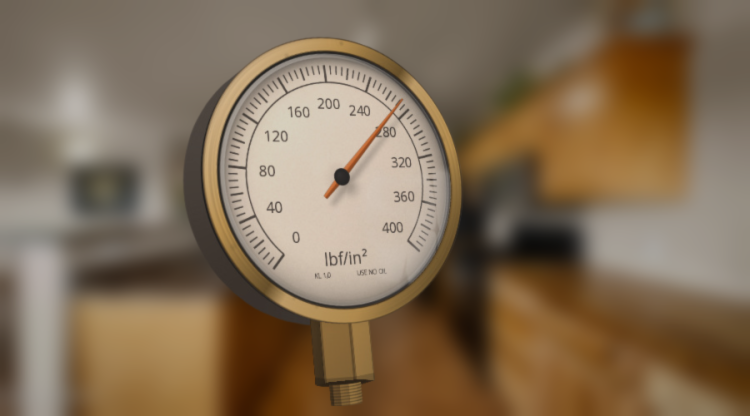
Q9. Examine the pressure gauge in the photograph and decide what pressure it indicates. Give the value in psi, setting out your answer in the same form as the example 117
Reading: 270
